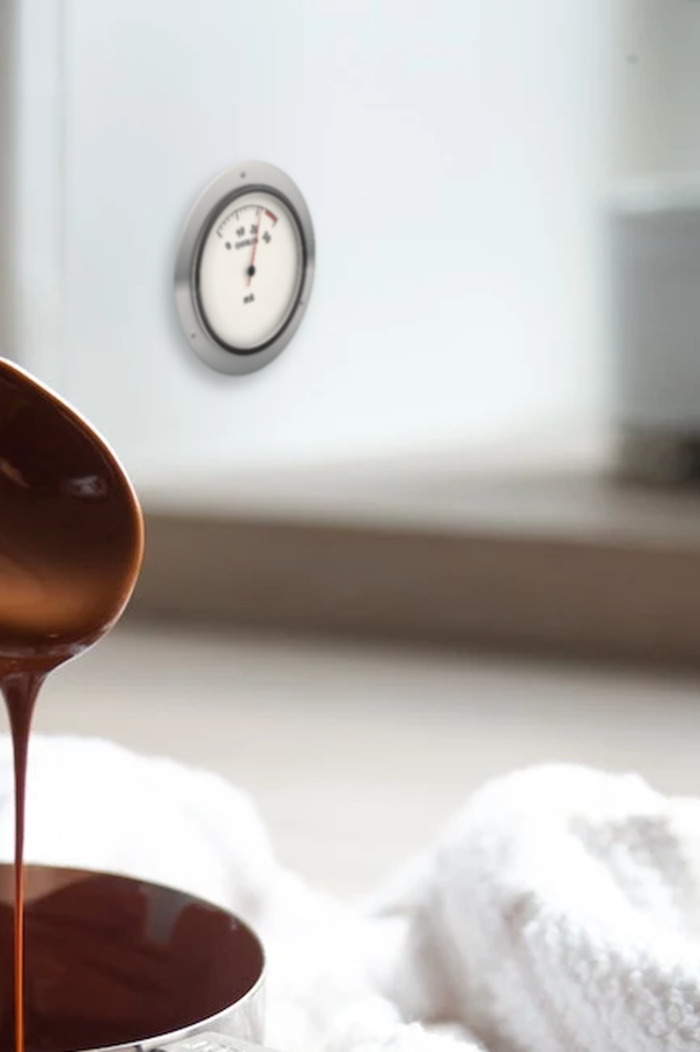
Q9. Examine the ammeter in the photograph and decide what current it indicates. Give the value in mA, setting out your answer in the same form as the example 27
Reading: 20
